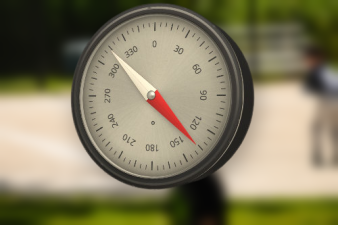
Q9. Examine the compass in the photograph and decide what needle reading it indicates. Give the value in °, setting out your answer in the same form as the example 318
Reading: 135
